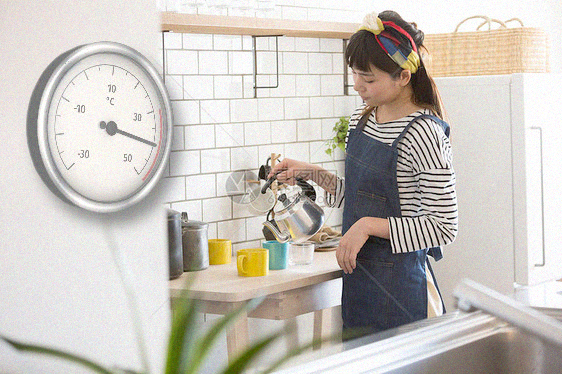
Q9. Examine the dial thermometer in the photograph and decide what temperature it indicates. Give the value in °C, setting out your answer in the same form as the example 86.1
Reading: 40
